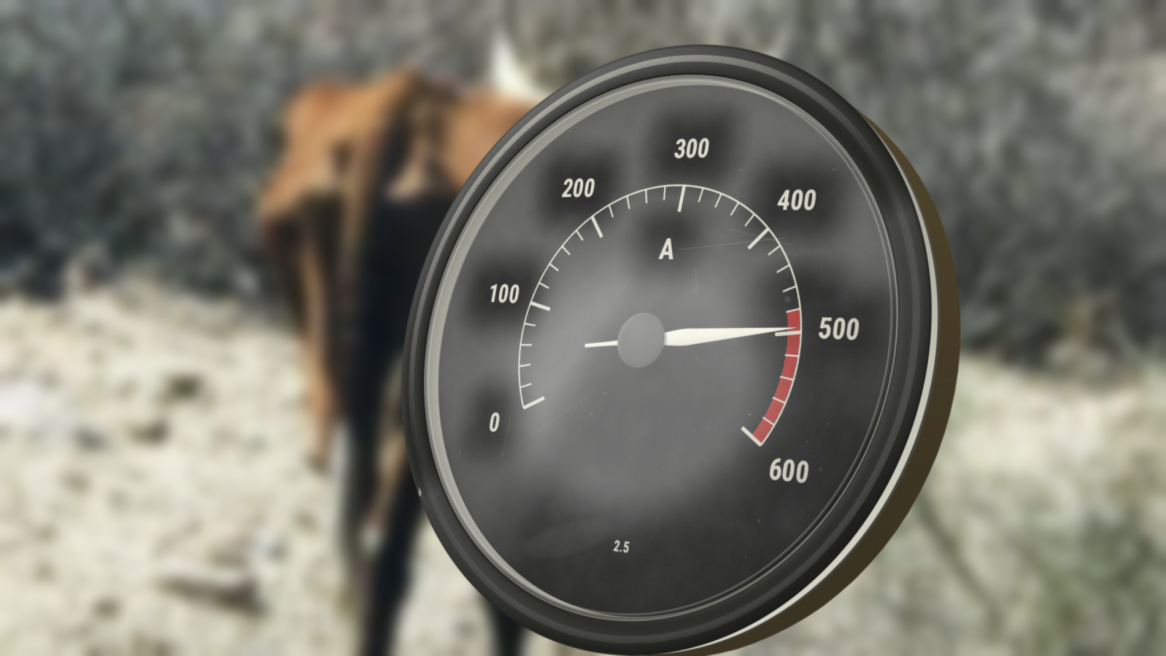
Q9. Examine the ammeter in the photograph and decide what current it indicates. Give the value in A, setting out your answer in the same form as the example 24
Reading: 500
